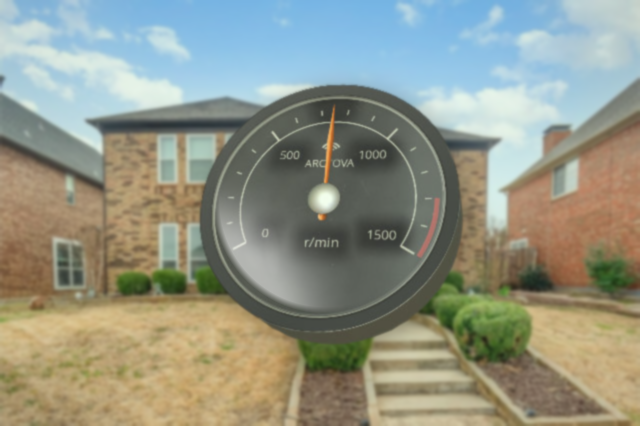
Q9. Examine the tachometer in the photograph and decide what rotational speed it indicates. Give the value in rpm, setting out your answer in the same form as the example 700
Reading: 750
